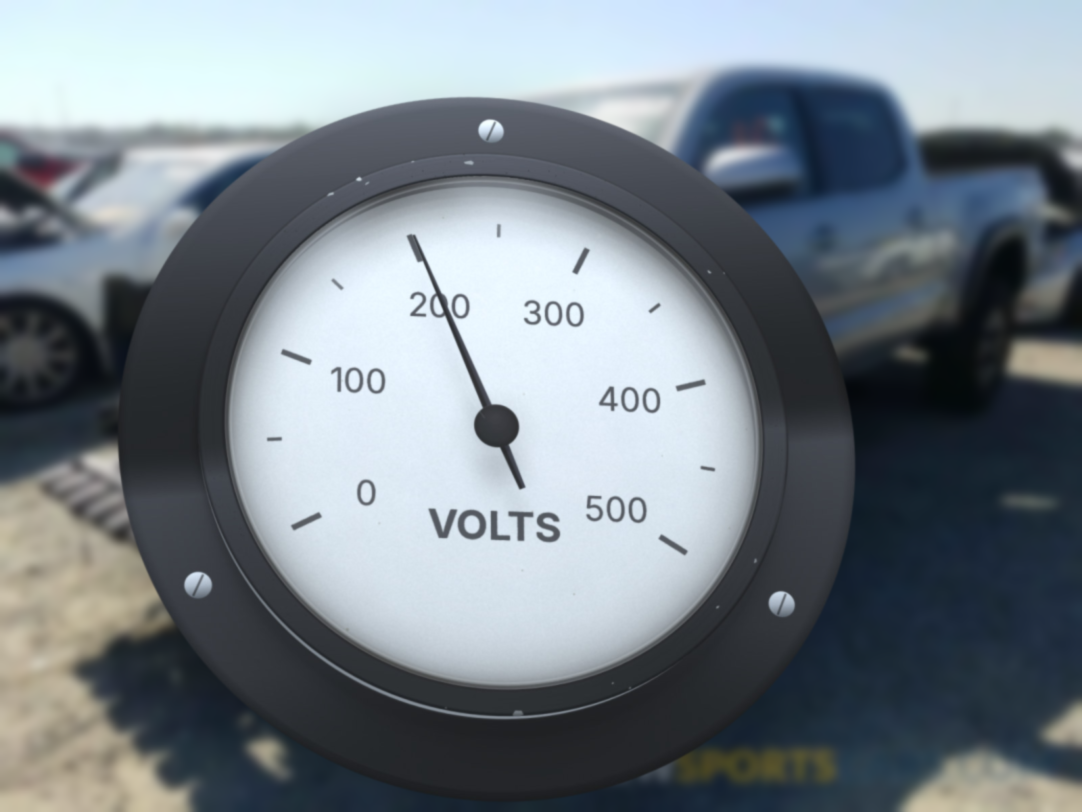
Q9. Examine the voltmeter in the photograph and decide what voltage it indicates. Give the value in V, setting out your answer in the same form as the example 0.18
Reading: 200
